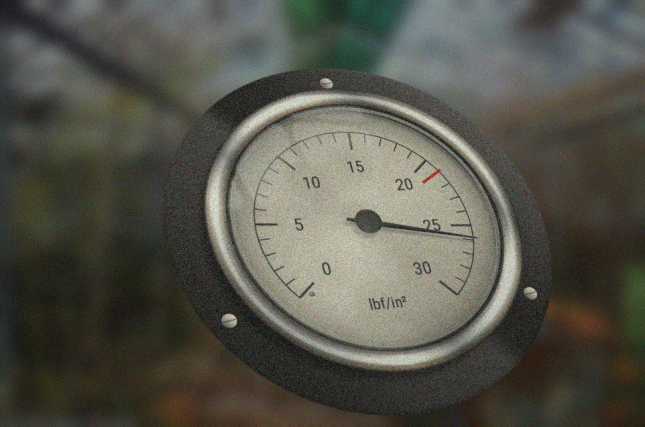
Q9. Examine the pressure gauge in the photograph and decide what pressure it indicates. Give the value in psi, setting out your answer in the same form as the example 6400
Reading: 26
